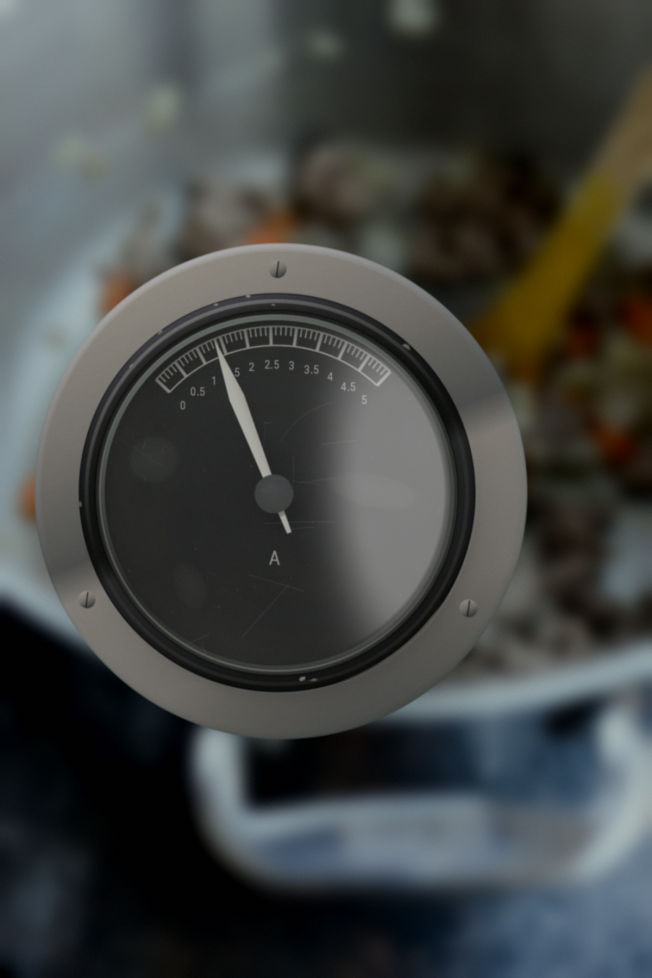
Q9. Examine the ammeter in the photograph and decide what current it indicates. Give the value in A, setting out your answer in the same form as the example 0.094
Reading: 1.4
